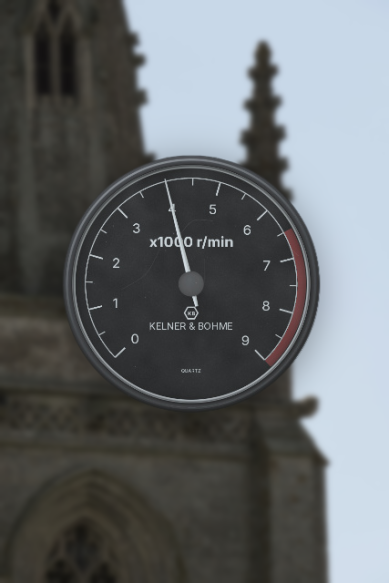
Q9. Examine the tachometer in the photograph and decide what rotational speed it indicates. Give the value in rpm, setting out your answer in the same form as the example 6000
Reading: 4000
